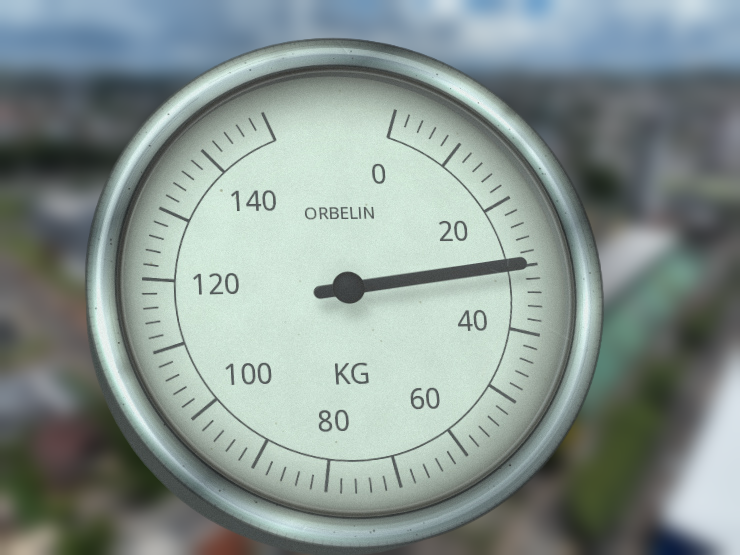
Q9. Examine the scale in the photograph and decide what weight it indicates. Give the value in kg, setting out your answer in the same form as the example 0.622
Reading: 30
